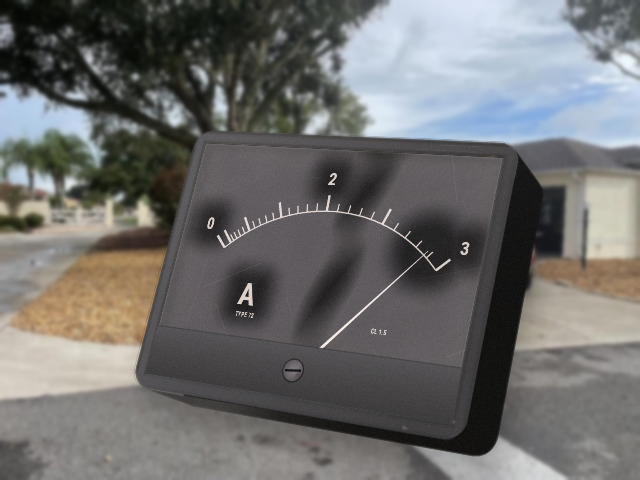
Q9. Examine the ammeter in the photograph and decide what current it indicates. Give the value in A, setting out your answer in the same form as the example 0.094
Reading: 2.9
